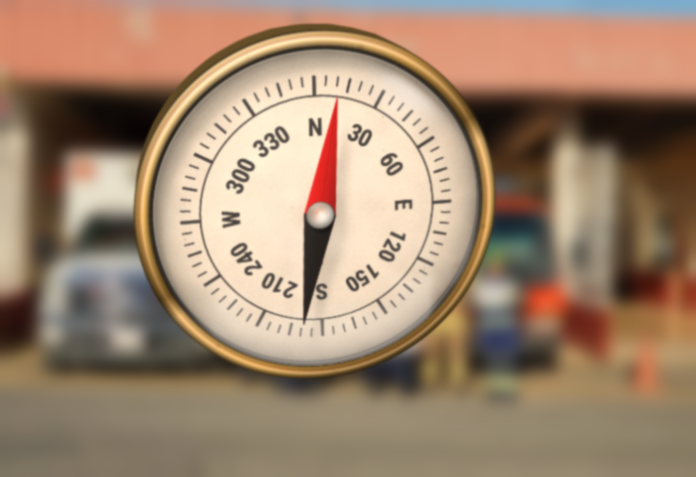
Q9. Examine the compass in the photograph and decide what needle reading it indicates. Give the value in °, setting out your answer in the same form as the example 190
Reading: 10
